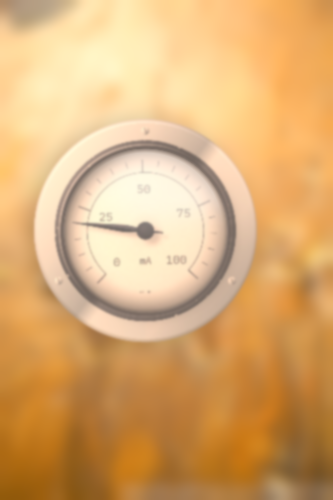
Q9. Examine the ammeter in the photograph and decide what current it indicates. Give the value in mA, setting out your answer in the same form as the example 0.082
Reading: 20
